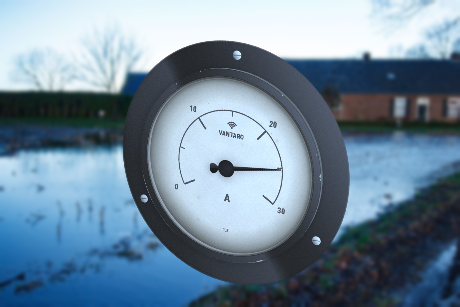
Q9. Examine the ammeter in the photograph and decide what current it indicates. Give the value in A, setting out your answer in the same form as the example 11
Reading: 25
